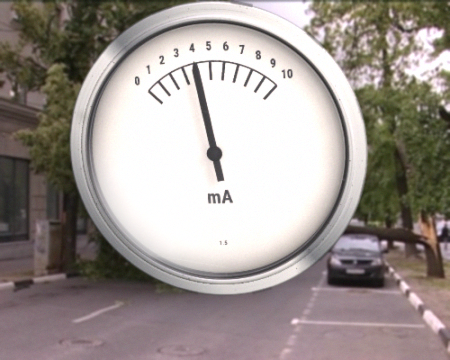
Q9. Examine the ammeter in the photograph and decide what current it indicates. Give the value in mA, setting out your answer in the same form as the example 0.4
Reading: 4
